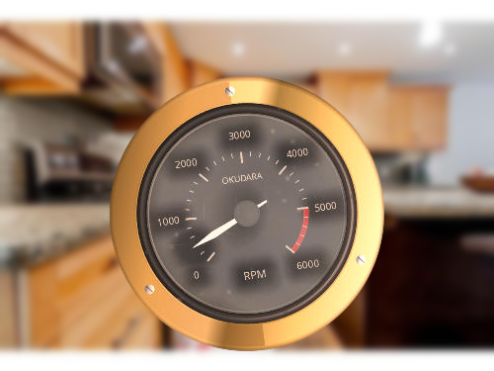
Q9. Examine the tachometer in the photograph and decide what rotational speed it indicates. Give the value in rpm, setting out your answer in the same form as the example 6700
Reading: 400
